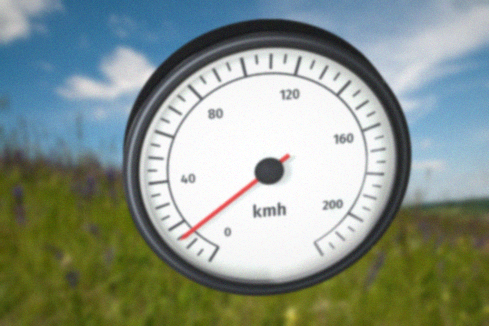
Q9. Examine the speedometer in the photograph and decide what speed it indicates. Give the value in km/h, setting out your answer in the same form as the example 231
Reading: 15
